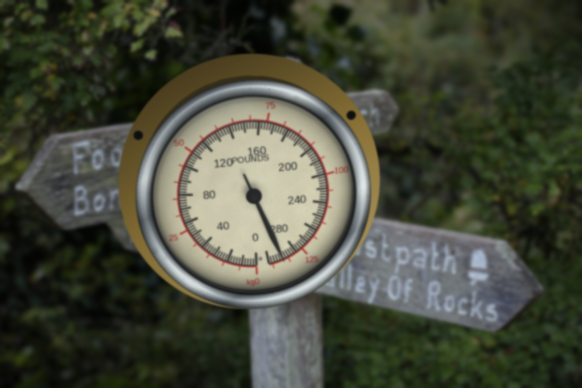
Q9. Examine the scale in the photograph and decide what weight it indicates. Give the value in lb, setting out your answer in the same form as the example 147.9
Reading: 290
